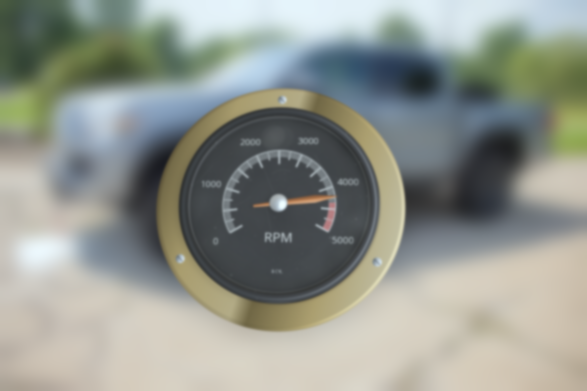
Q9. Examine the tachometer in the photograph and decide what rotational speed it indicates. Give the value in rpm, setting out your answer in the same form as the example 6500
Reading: 4250
